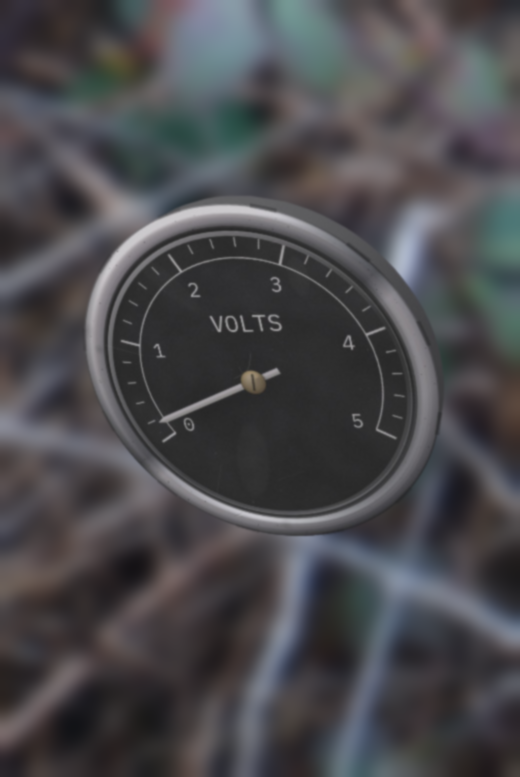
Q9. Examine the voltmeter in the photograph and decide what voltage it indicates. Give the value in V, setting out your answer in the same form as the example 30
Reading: 0.2
